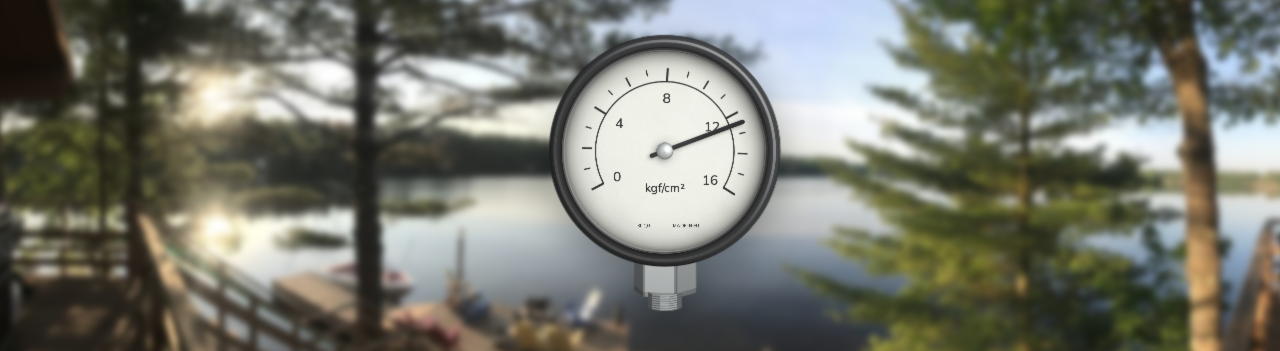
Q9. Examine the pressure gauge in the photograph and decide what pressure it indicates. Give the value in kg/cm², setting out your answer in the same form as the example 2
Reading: 12.5
